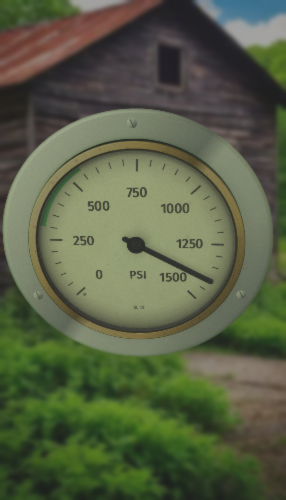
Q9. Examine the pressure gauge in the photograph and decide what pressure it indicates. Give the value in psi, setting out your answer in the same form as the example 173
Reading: 1400
